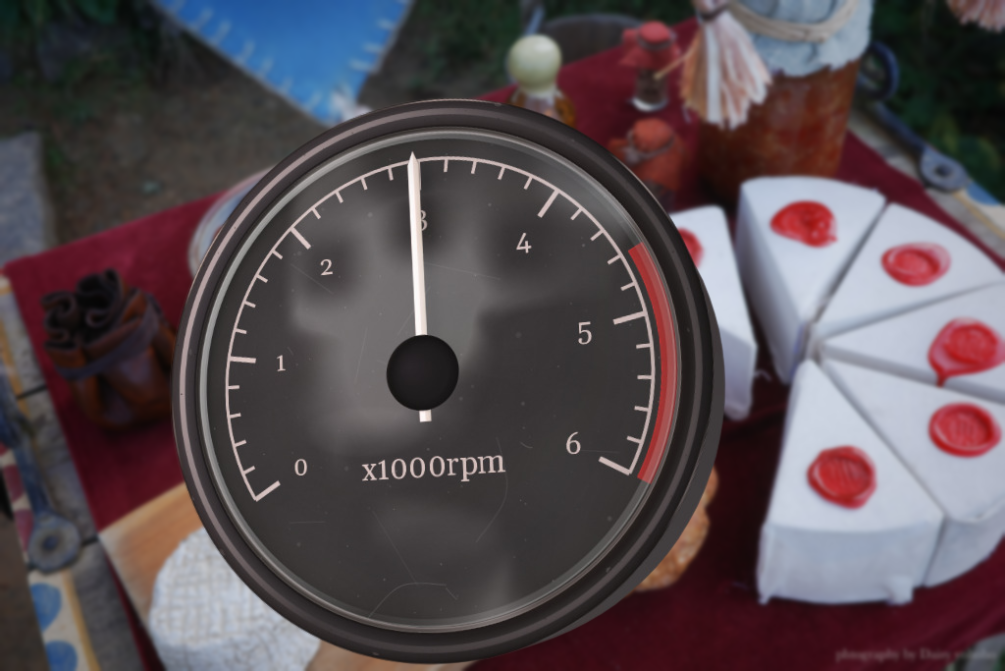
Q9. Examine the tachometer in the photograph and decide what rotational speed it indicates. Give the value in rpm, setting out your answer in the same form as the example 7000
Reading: 3000
